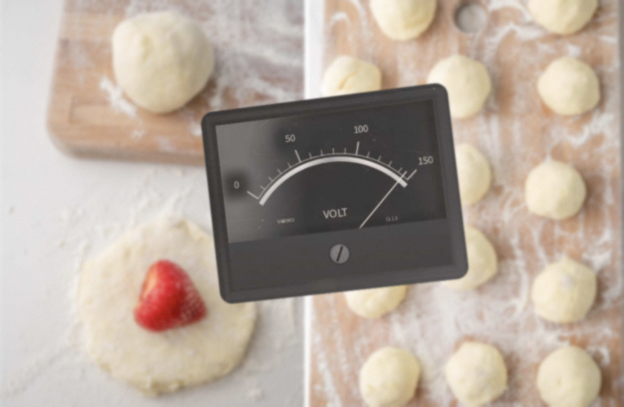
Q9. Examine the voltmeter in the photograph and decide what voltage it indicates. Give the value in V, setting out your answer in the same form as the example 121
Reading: 145
